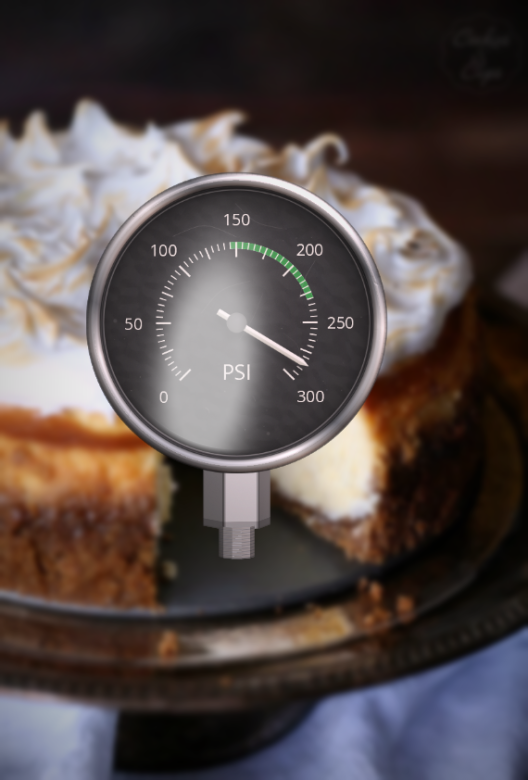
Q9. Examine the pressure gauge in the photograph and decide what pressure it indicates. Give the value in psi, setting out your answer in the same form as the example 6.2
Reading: 285
